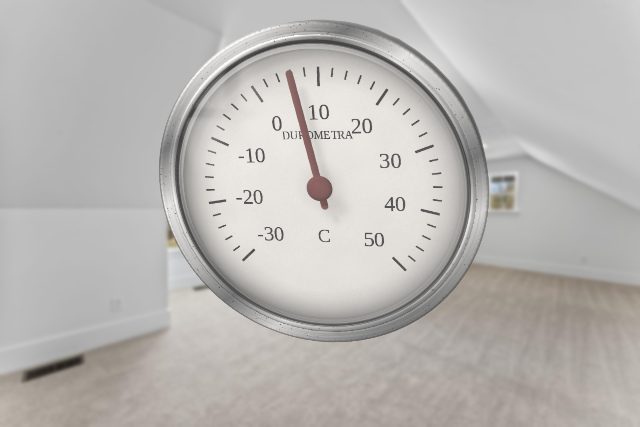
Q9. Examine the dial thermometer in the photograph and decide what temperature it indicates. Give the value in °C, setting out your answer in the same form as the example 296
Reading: 6
